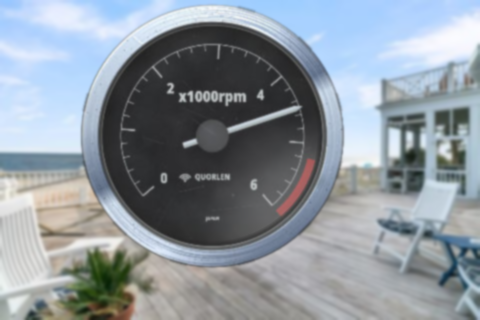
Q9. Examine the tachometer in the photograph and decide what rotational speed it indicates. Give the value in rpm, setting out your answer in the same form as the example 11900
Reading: 4500
